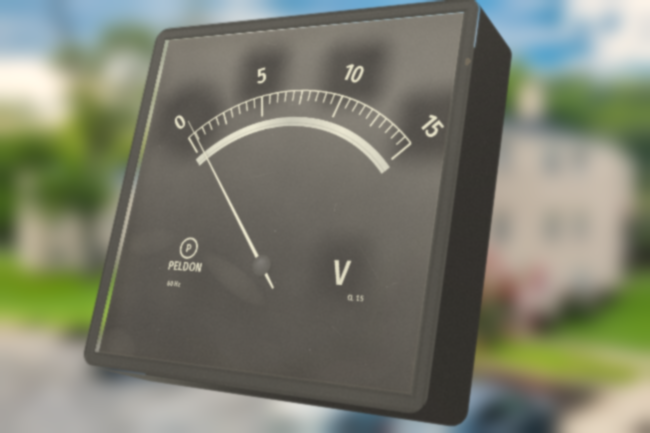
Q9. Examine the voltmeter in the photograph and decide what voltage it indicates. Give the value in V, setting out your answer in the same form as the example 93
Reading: 0.5
